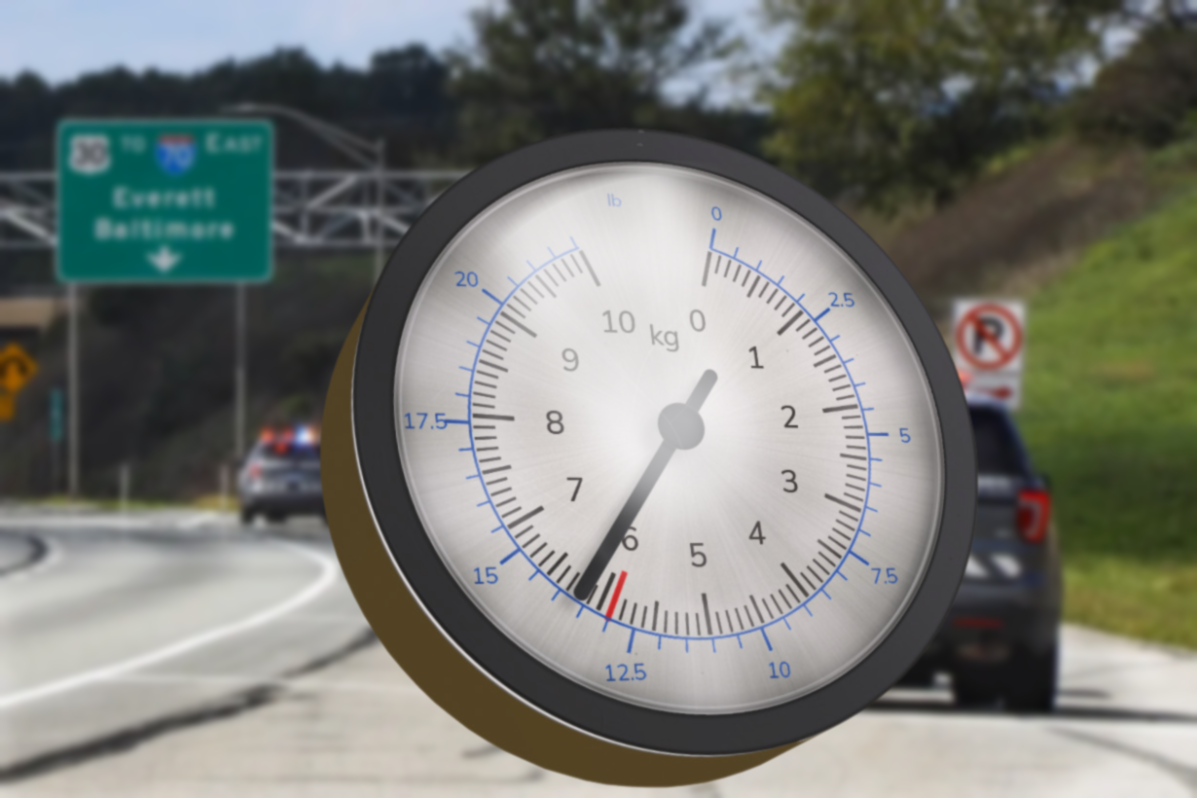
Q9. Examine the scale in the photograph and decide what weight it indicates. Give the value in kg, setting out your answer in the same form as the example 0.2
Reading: 6.2
